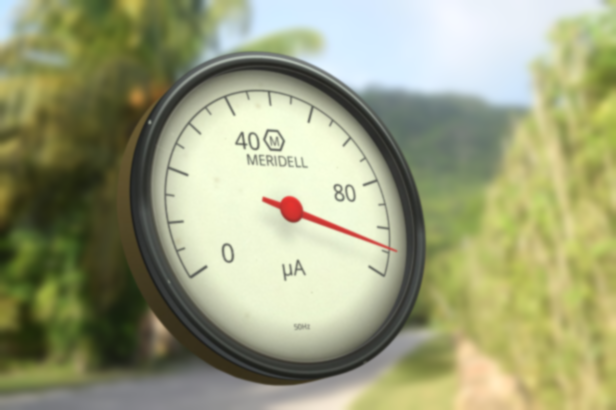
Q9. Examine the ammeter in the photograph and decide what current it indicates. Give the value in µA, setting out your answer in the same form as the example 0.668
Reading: 95
